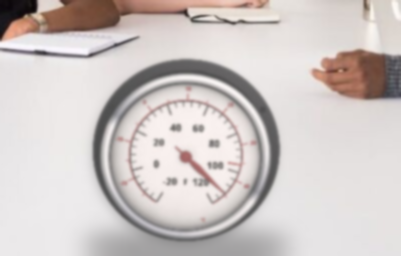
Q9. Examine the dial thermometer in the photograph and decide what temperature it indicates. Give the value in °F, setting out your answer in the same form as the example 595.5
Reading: 112
